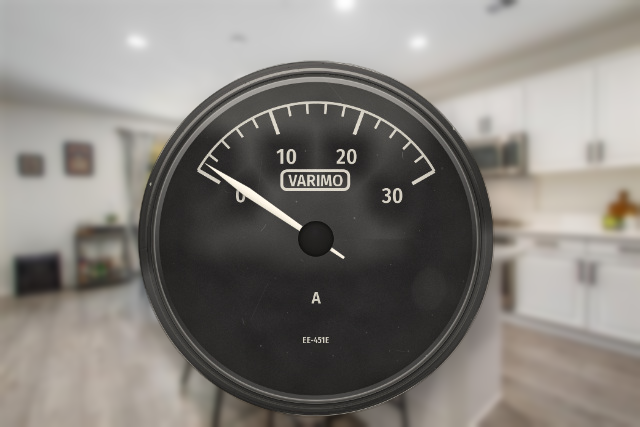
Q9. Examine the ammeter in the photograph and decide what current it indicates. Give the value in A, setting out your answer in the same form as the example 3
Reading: 1
